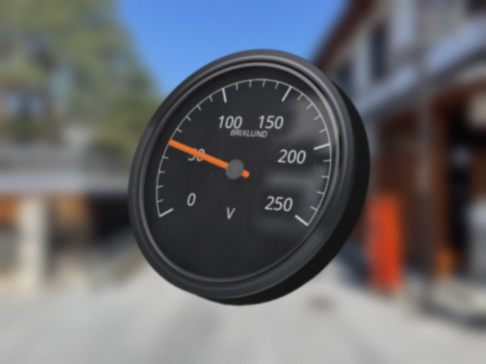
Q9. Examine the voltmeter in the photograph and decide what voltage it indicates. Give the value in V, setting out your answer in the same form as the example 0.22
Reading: 50
